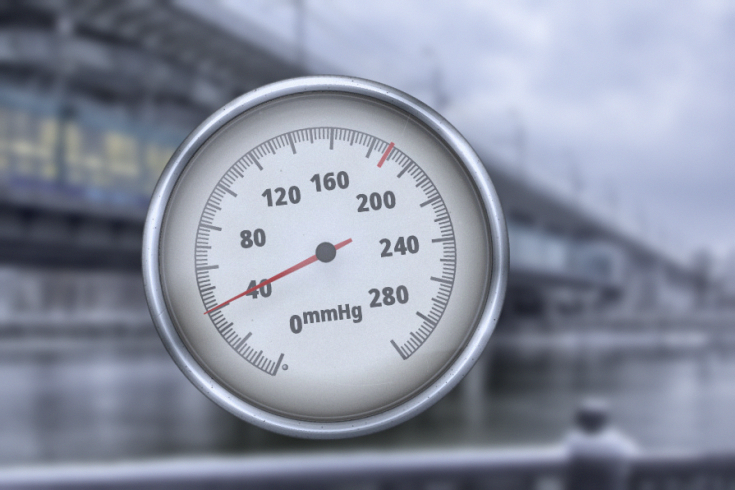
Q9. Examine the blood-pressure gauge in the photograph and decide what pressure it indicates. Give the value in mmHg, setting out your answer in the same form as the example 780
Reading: 40
